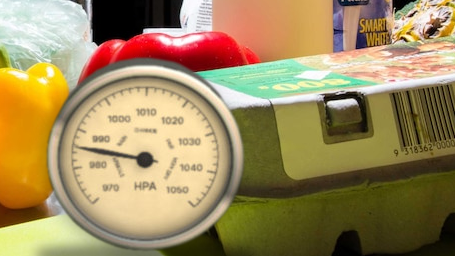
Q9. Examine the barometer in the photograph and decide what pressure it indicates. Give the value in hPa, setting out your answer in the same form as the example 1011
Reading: 986
